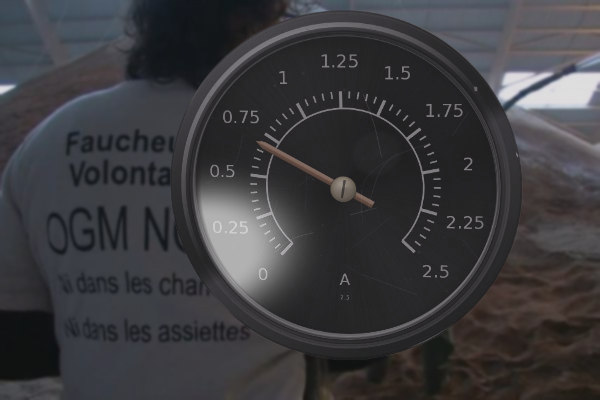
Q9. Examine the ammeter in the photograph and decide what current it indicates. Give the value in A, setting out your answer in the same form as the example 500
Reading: 0.7
